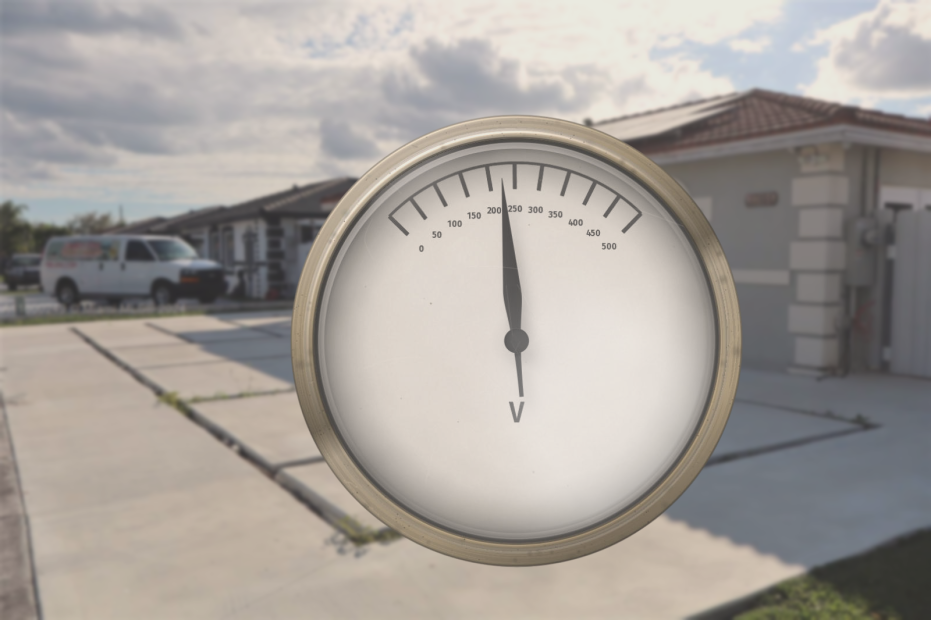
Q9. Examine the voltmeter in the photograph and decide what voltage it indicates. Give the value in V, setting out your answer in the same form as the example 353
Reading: 225
